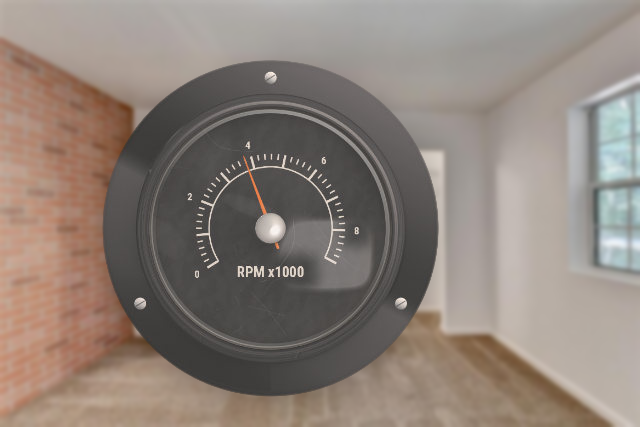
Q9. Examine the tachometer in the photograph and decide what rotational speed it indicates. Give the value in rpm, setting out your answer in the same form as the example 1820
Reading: 3800
